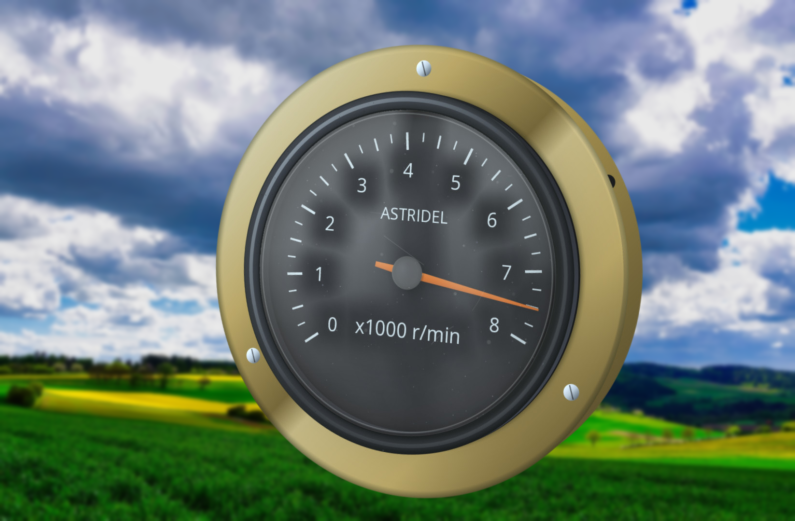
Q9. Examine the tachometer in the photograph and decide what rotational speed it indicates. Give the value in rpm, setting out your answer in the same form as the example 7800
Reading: 7500
